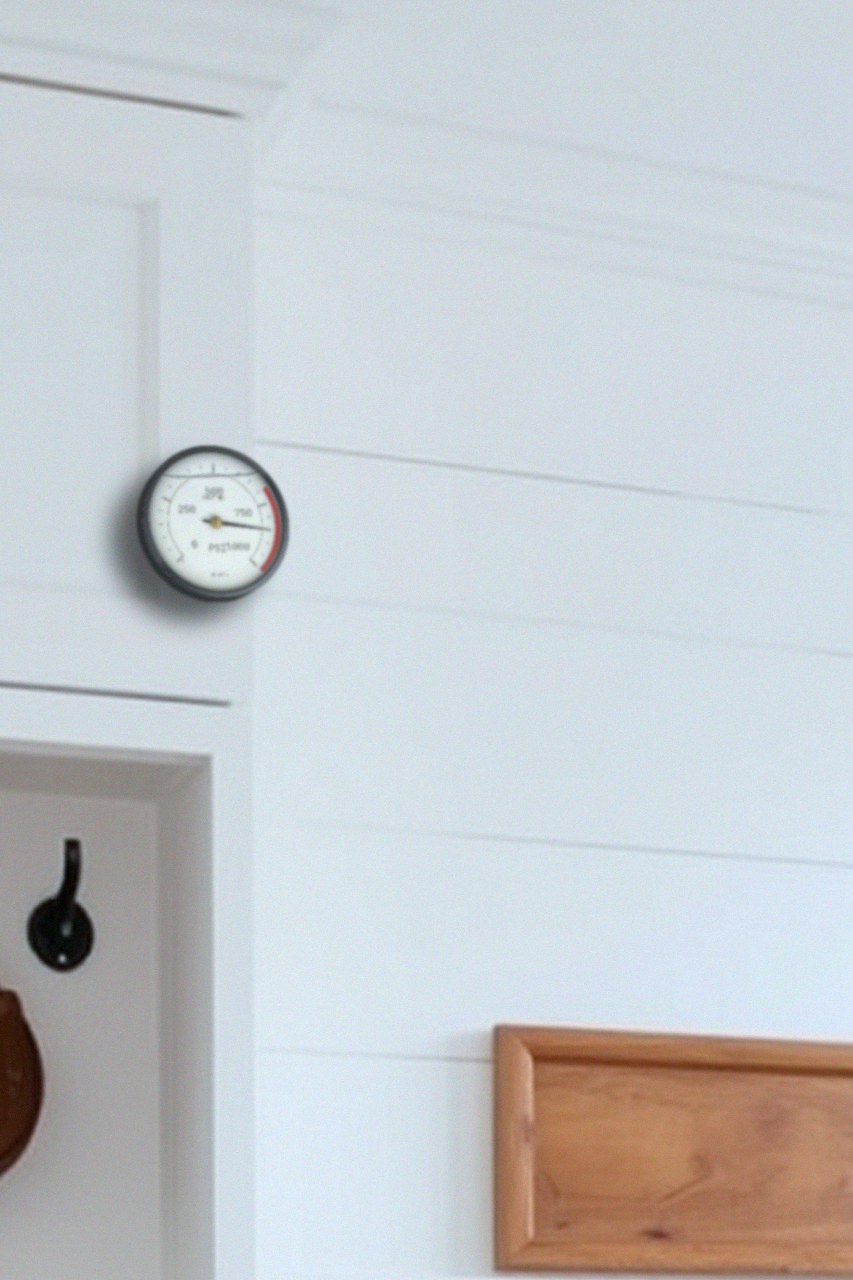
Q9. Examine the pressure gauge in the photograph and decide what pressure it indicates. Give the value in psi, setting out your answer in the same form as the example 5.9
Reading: 850
